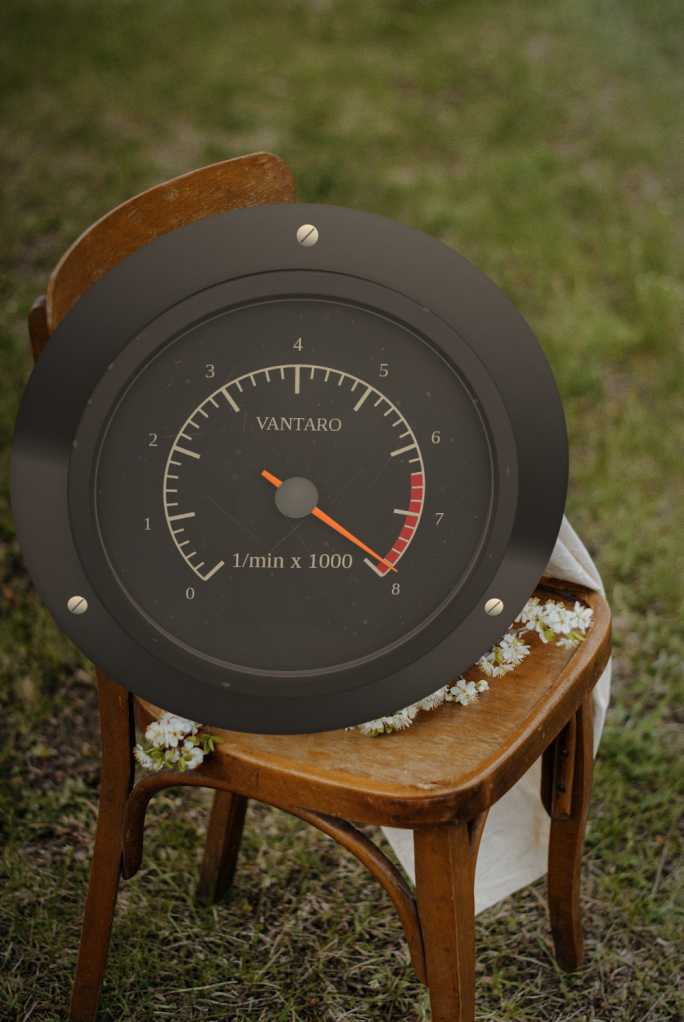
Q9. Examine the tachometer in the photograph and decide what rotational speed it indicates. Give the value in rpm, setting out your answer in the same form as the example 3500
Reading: 7800
